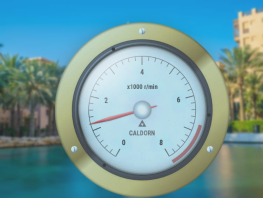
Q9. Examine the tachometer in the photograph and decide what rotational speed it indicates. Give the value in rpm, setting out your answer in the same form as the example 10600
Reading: 1200
